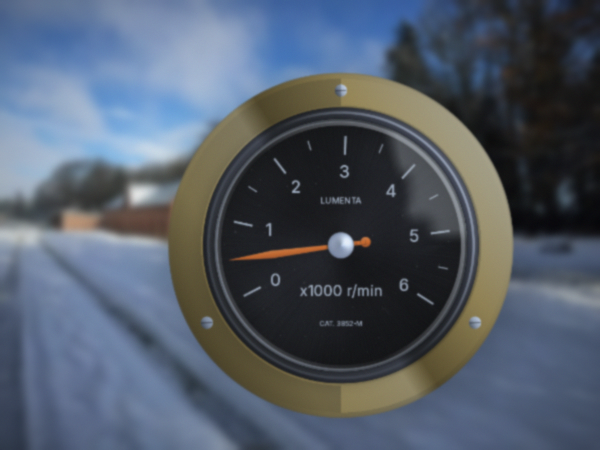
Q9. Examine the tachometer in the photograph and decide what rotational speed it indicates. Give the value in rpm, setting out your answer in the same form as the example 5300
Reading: 500
